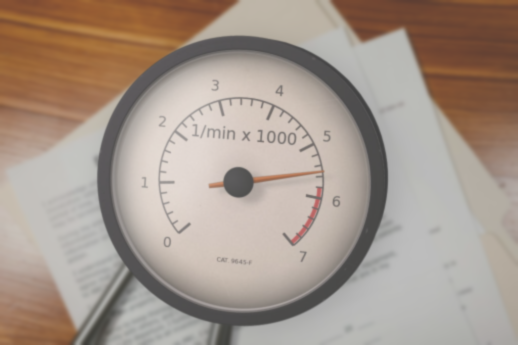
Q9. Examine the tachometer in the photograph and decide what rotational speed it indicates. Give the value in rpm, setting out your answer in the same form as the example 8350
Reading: 5500
